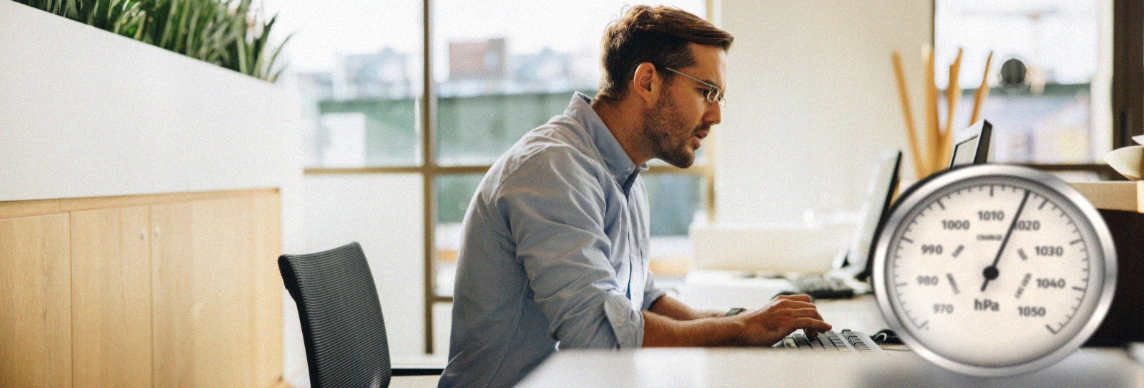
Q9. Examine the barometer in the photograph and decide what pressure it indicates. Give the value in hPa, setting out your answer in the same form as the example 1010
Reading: 1016
